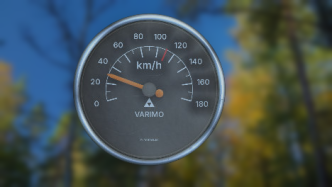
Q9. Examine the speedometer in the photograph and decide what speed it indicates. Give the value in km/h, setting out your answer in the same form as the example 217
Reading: 30
